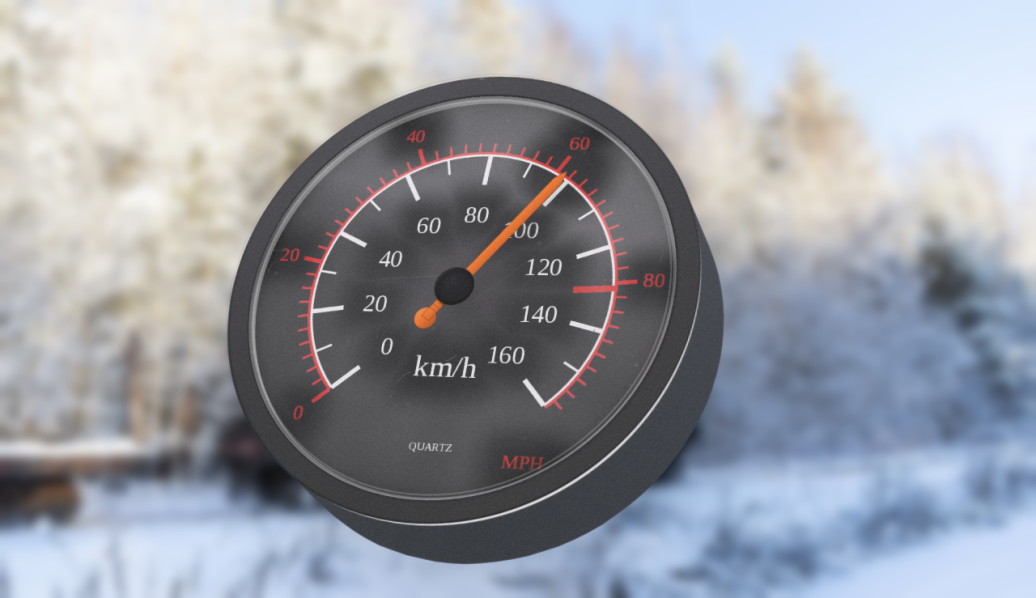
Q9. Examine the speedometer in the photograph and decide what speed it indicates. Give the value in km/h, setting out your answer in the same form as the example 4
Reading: 100
